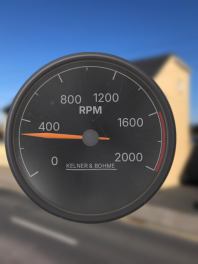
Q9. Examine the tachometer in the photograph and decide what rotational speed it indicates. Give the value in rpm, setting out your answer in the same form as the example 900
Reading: 300
